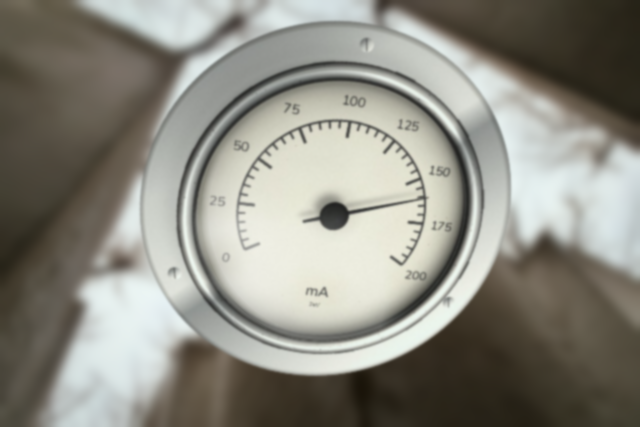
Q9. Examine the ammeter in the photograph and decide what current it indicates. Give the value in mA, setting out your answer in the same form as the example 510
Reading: 160
